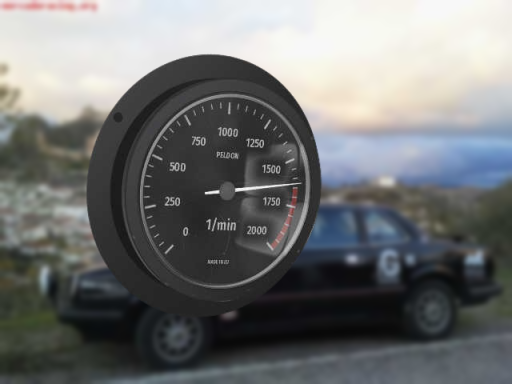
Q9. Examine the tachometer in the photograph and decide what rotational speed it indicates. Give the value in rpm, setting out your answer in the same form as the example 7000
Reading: 1625
